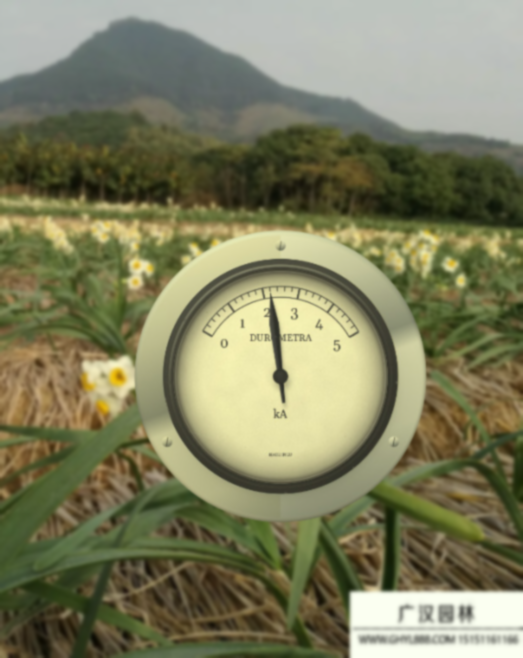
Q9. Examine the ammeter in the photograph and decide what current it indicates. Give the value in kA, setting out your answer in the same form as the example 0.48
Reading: 2.2
